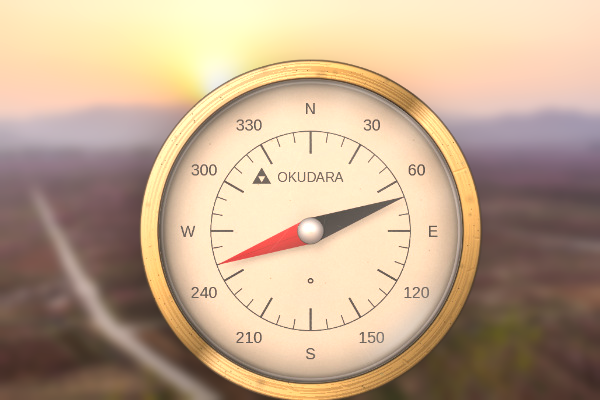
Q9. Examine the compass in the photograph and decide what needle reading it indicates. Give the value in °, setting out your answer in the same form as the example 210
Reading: 250
